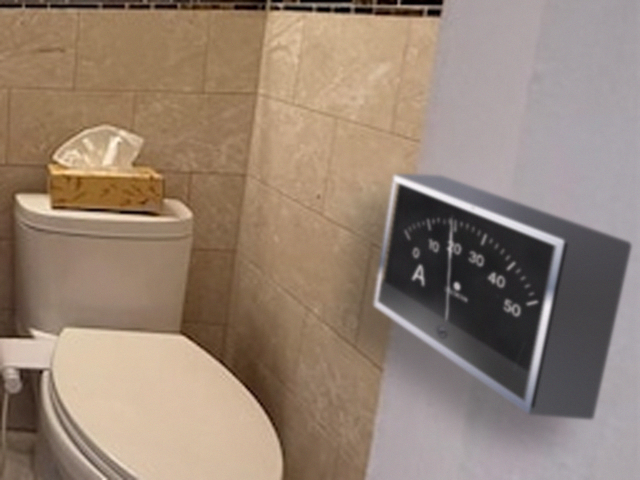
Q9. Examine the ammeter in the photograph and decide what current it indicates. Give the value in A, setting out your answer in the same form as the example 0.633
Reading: 20
